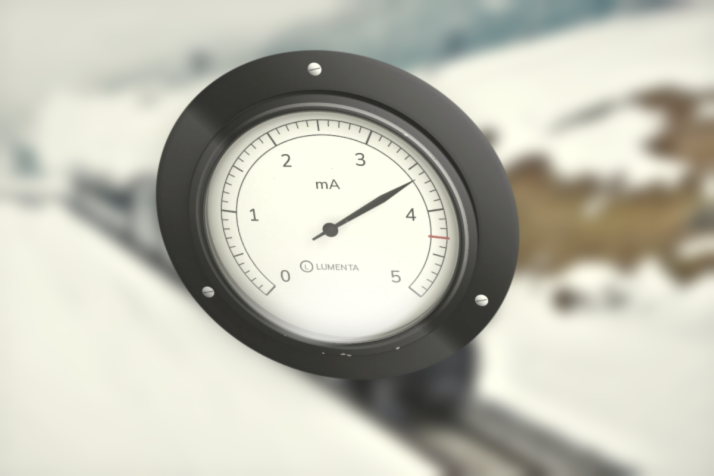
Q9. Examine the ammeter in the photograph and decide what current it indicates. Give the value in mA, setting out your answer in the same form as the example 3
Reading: 3.6
